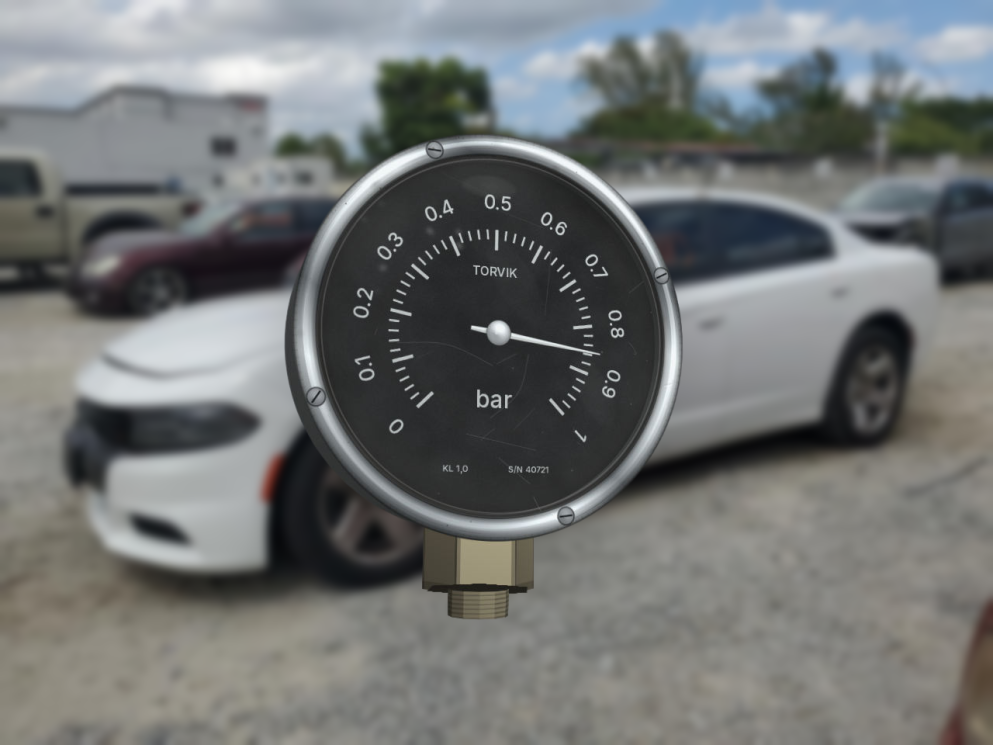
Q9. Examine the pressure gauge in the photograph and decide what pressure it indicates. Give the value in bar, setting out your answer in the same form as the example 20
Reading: 0.86
